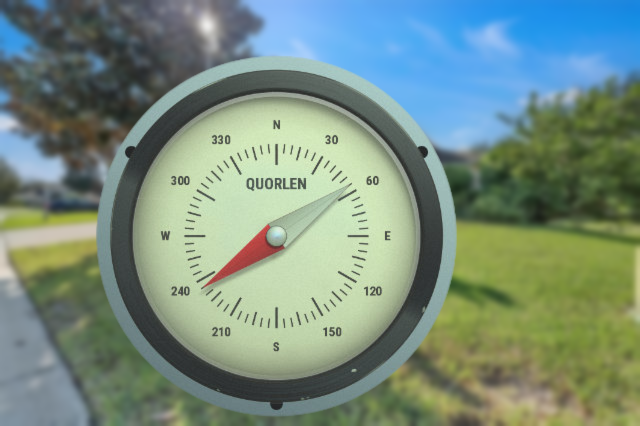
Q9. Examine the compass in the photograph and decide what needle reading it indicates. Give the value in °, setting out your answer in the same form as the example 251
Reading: 235
